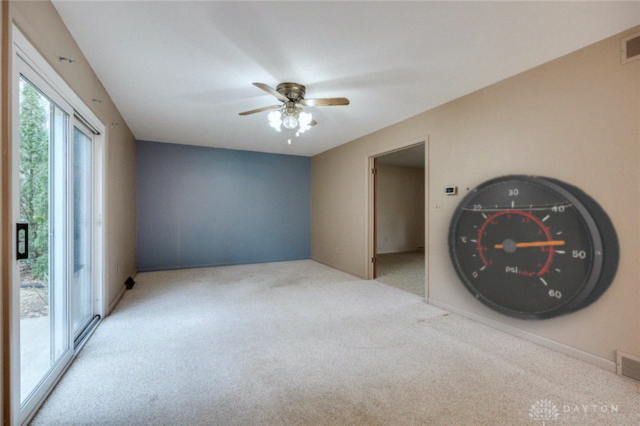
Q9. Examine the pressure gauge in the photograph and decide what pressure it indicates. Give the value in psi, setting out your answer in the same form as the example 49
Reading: 47.5
